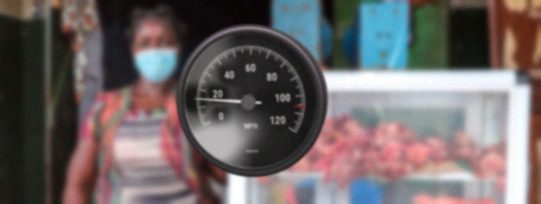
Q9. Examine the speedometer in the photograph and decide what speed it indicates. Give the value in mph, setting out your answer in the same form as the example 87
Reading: 15
